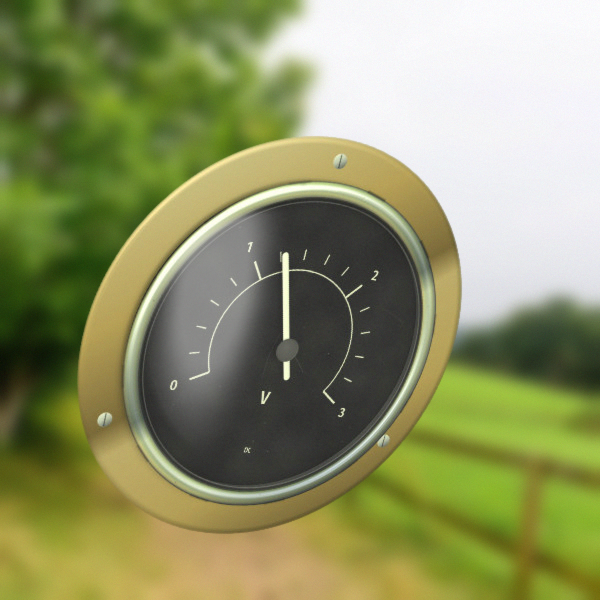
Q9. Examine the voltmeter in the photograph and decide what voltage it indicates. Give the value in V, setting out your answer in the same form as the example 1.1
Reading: 1.2
